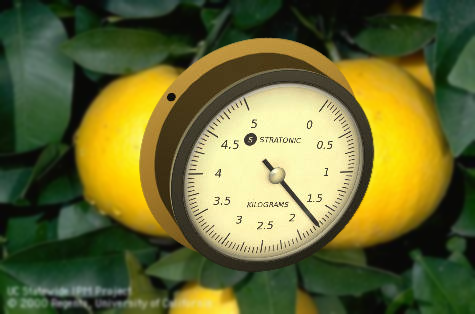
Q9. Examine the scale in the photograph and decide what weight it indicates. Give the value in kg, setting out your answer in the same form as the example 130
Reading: 1.75
